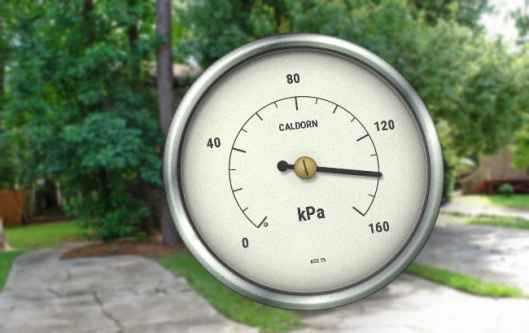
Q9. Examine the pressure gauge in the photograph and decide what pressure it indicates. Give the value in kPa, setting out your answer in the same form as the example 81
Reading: 140
